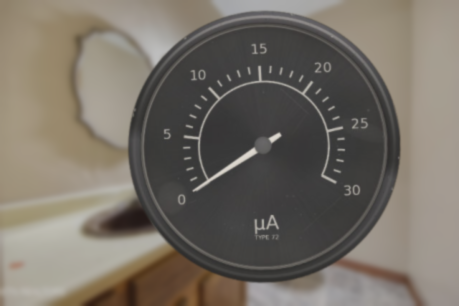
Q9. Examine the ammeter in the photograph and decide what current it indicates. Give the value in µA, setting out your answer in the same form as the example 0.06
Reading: 0
